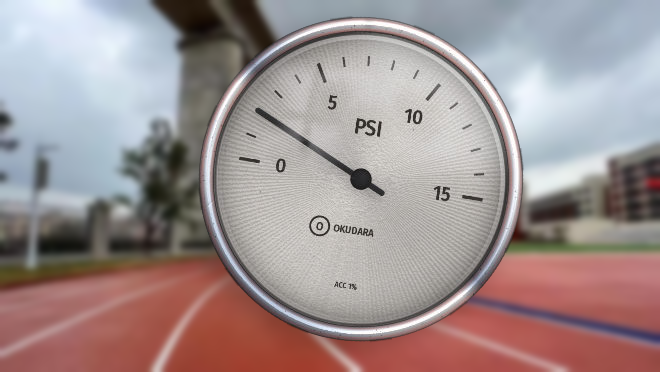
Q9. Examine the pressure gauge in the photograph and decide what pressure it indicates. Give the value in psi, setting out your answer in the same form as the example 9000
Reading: 2
